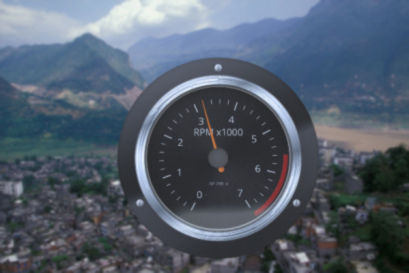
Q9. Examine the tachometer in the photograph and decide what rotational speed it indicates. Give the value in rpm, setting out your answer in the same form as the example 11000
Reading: 3200
